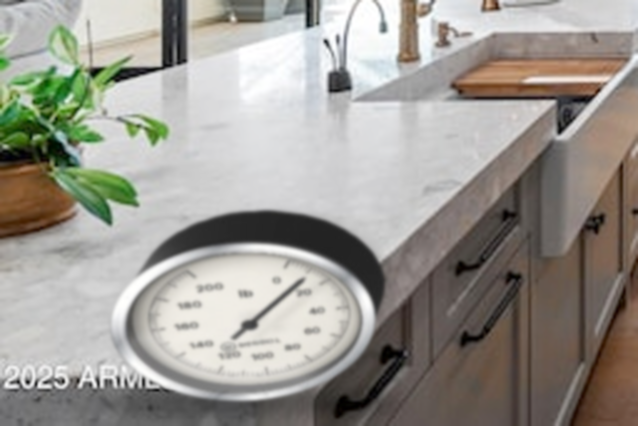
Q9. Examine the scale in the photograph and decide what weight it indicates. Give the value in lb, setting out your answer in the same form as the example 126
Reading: 10
